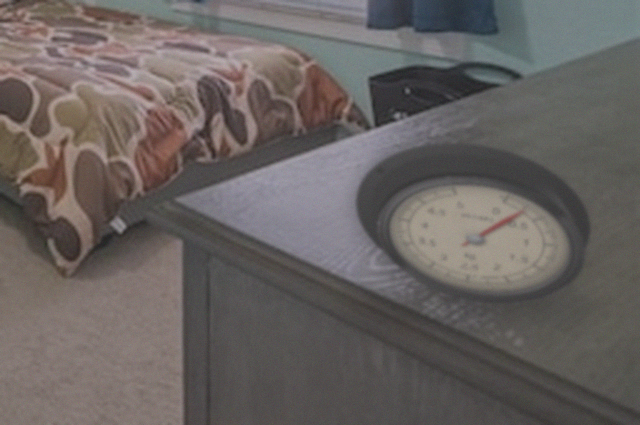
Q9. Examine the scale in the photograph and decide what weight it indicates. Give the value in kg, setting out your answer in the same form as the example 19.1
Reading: 0.25
